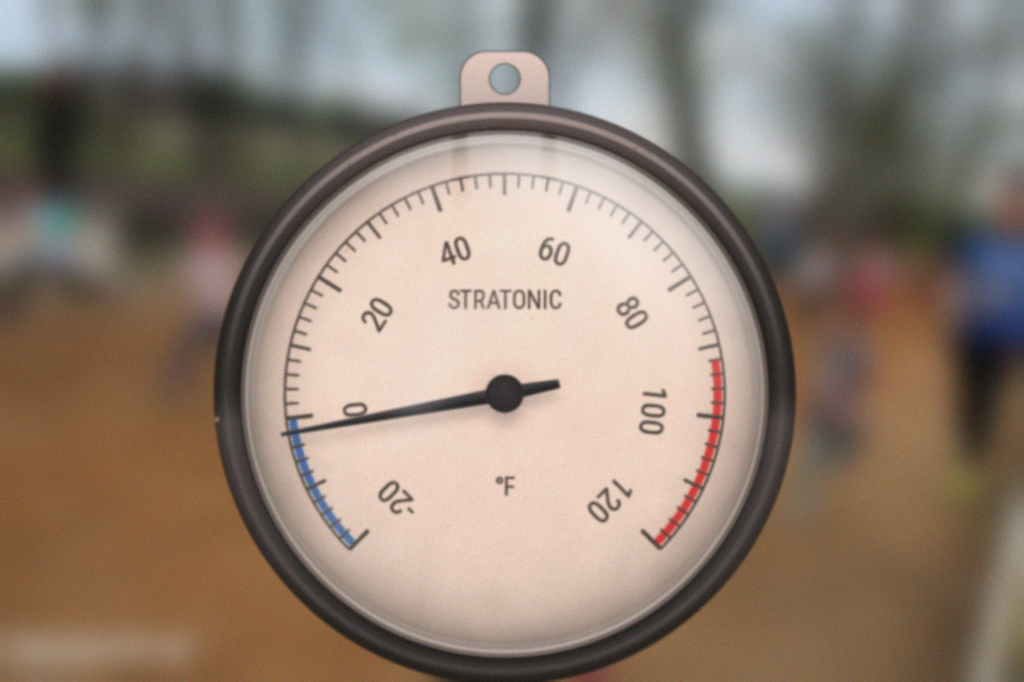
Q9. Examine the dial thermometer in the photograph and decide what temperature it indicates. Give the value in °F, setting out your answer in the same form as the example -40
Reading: -2
